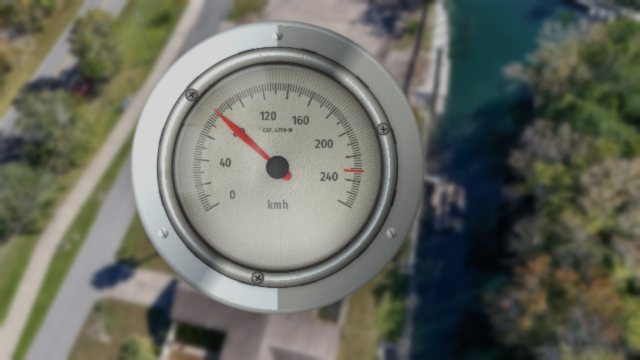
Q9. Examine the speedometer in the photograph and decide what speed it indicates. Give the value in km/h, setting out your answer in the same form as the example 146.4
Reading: 80
